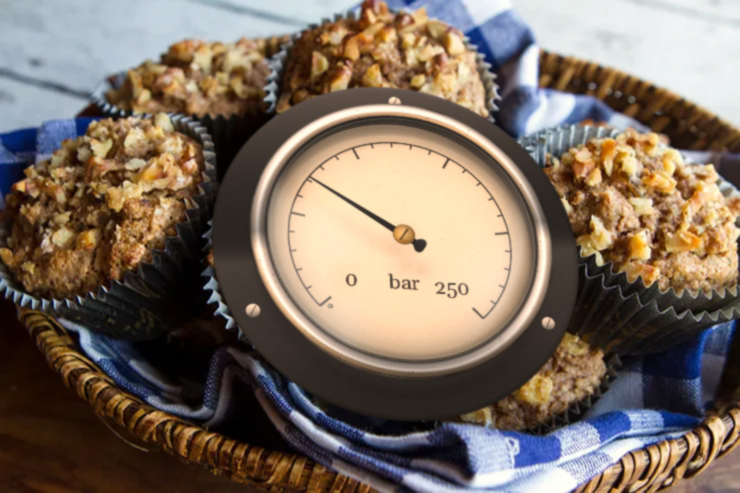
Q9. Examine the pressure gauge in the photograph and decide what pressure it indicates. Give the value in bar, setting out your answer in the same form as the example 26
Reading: 70
